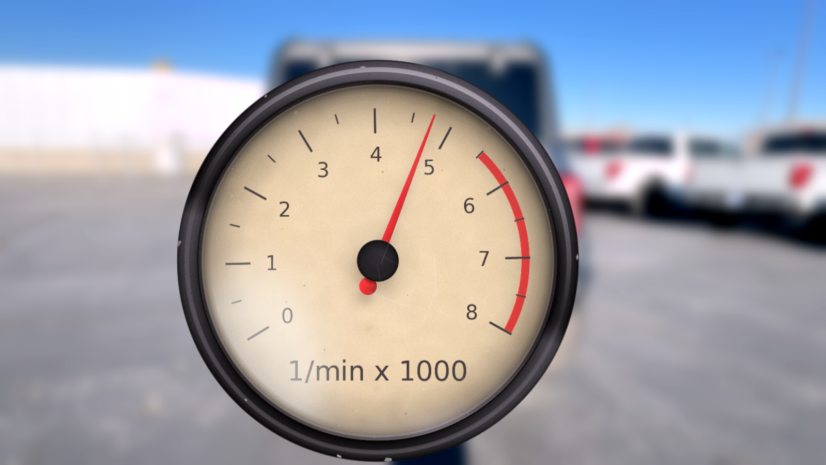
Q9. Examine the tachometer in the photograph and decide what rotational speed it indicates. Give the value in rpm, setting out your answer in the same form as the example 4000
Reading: 4750
